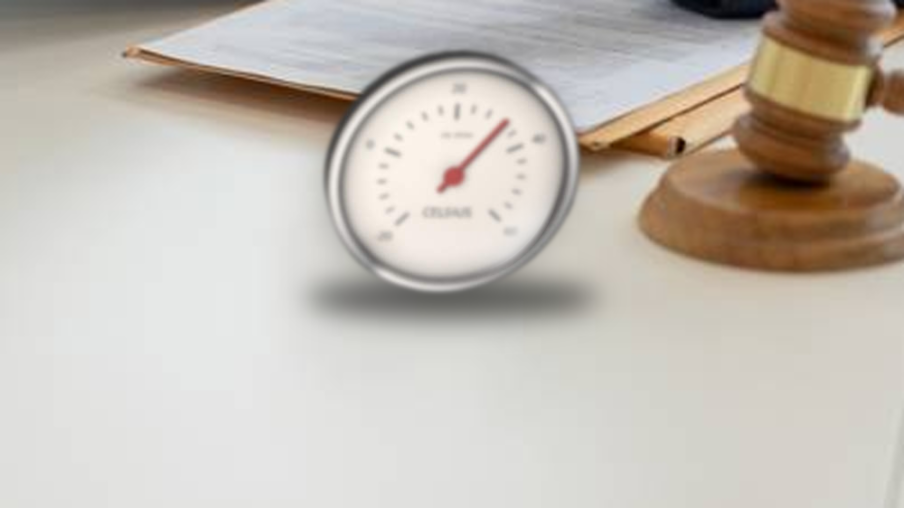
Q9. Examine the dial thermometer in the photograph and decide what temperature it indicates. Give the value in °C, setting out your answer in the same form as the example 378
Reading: 32
